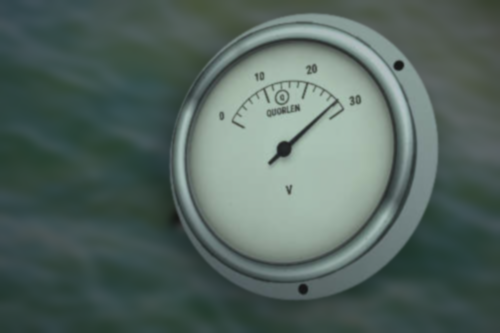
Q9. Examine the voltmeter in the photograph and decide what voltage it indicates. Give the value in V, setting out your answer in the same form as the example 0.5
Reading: 28
